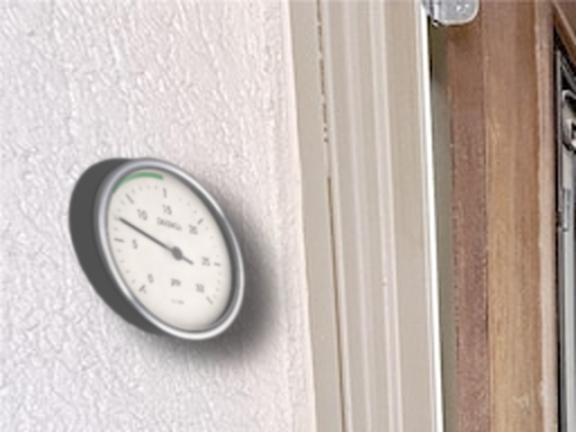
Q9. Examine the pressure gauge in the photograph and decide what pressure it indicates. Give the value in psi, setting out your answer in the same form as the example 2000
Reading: 7
